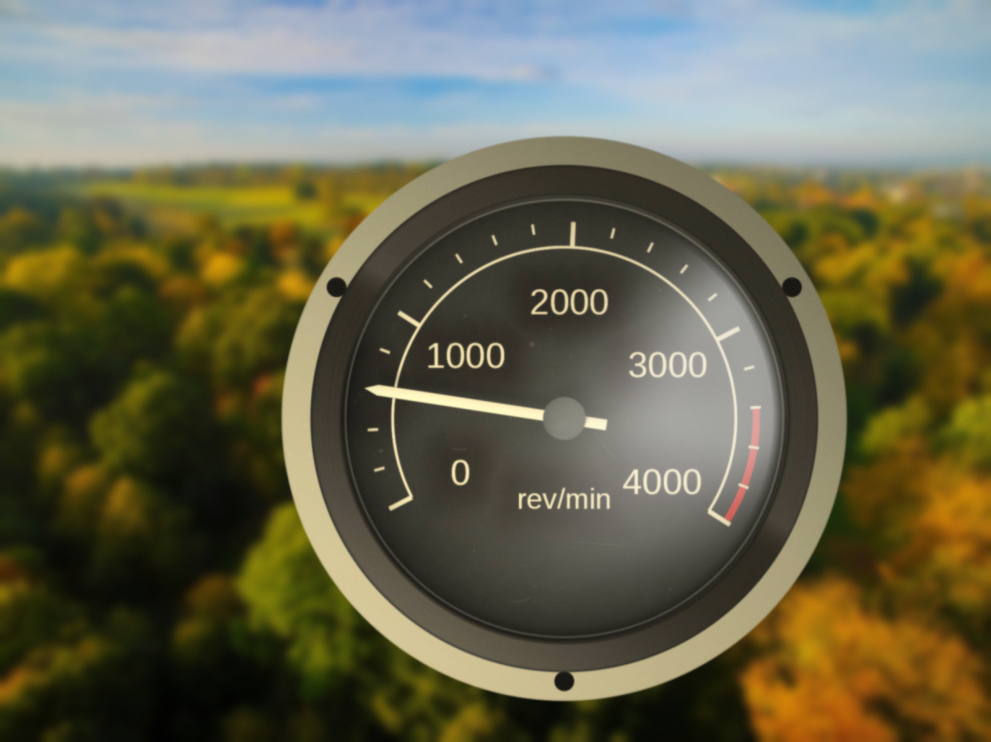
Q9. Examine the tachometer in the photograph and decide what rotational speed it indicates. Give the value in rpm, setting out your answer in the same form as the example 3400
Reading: 600
